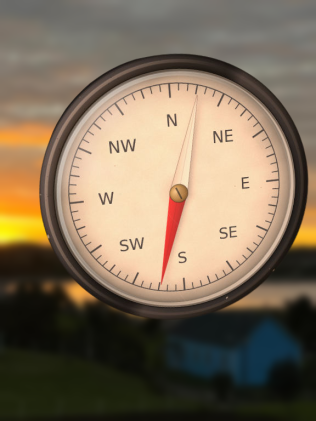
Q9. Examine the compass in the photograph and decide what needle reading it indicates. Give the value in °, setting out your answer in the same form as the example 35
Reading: 195
